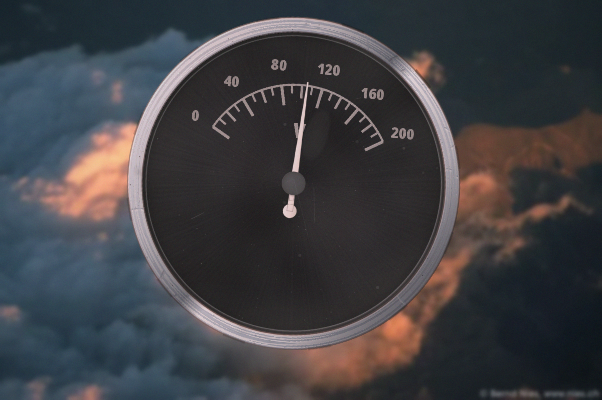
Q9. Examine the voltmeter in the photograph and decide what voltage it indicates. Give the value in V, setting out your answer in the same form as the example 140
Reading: 105
